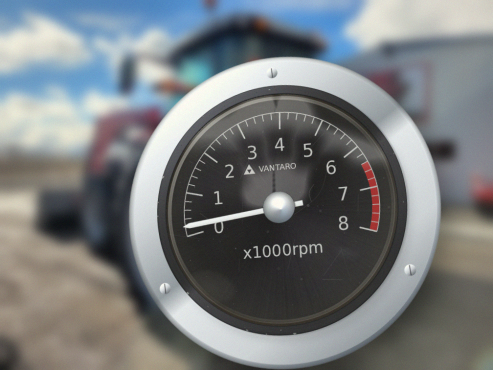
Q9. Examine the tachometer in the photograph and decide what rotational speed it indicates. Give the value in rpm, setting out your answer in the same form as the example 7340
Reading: 200
